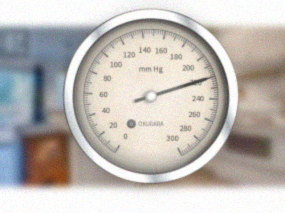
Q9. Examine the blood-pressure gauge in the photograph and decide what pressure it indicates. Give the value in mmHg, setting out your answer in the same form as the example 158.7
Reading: 220
